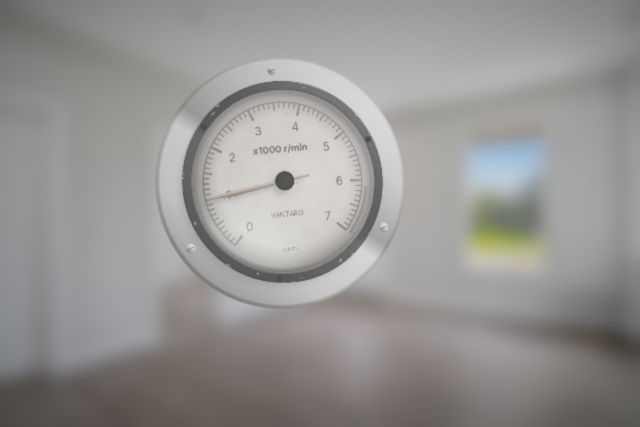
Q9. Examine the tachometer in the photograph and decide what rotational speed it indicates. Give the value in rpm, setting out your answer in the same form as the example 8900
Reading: 1000
